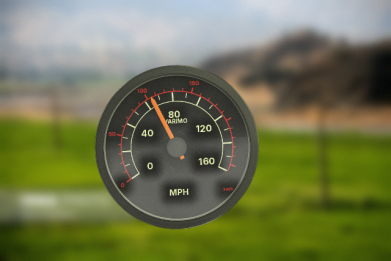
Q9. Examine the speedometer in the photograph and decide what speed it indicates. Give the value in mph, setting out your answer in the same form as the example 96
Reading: 65
